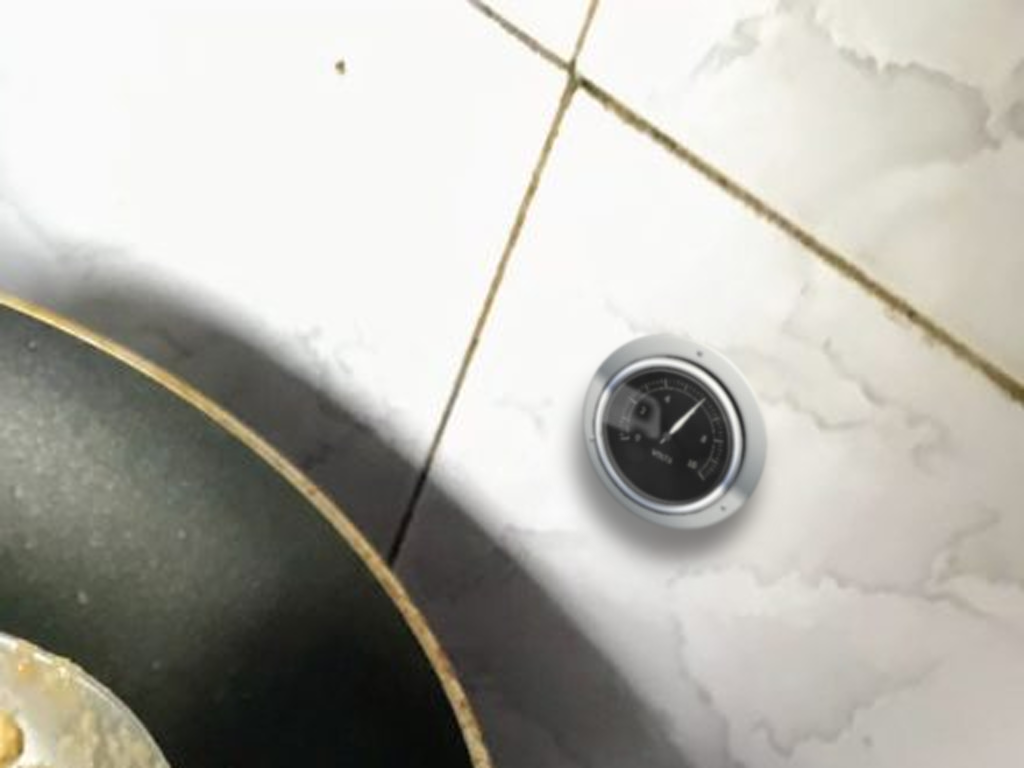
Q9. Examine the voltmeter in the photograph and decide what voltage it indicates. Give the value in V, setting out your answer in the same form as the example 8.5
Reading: 6
